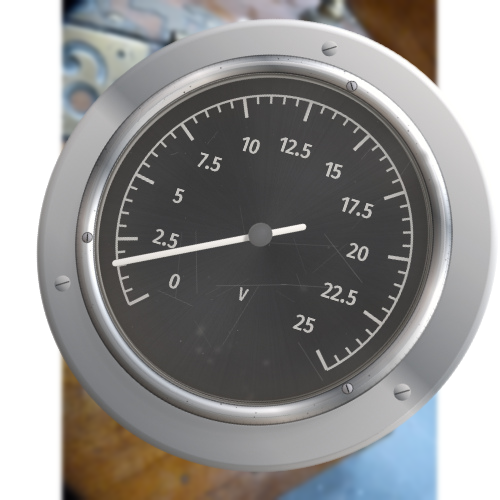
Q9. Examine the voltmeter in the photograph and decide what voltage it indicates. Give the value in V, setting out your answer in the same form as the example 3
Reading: 1.5
